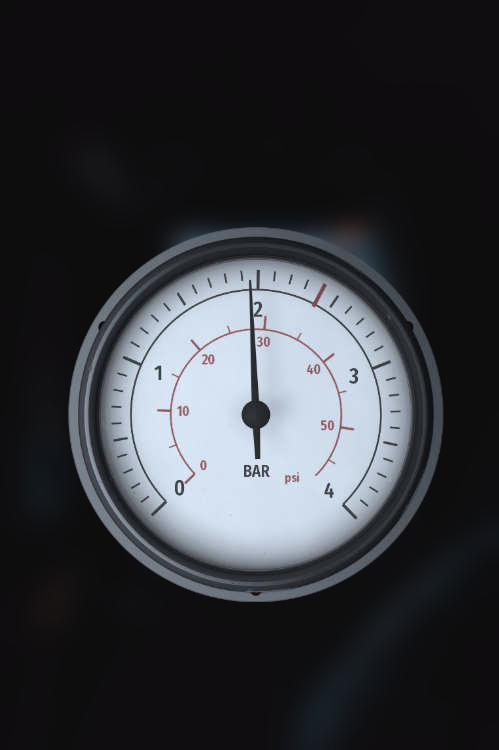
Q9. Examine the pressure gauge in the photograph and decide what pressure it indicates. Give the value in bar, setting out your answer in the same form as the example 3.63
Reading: 1.95
